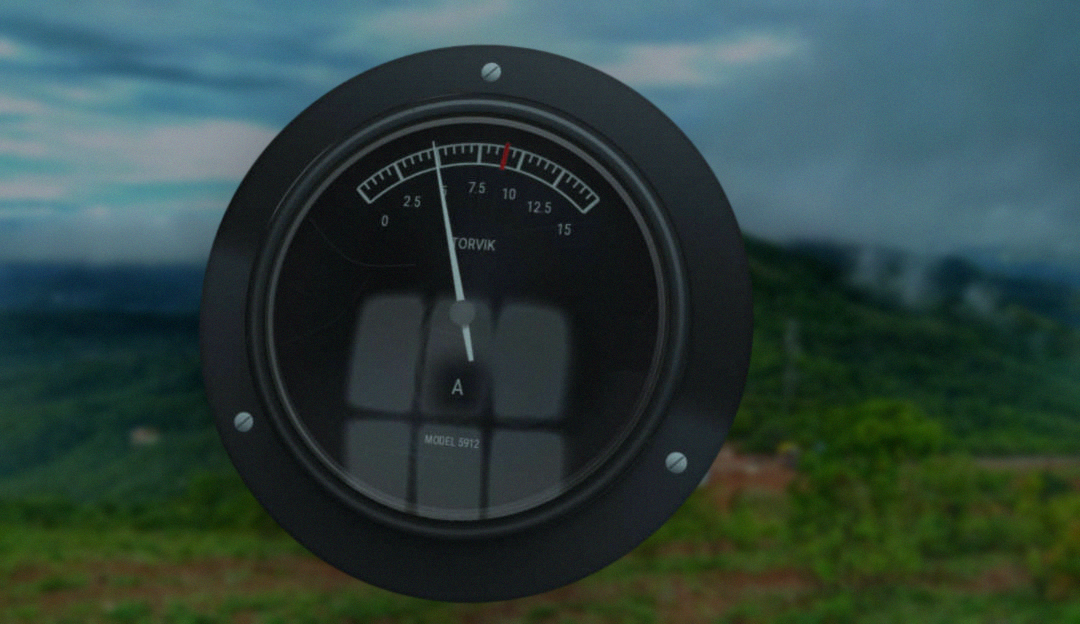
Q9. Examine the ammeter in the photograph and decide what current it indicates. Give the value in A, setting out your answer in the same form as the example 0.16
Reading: 5
